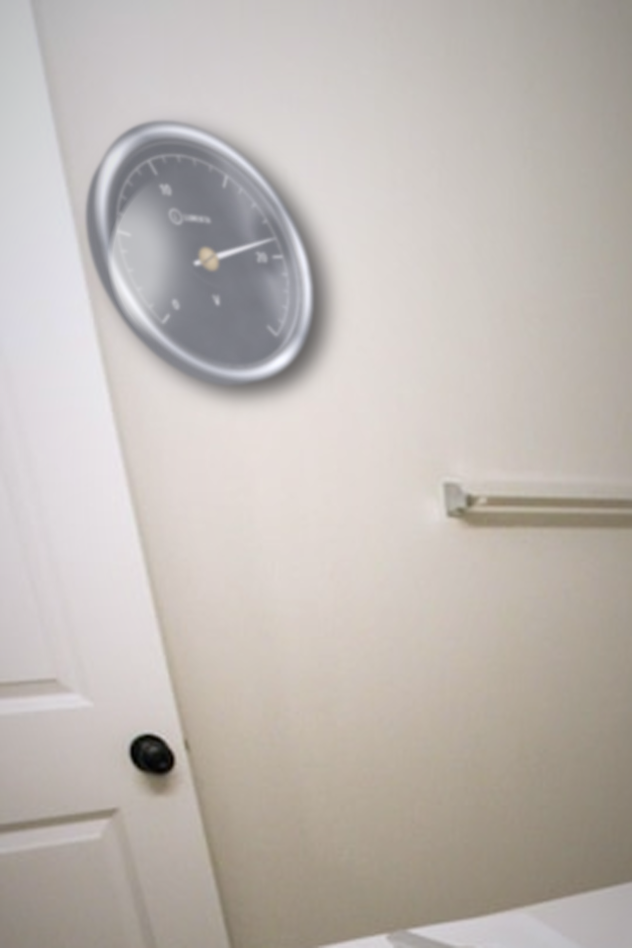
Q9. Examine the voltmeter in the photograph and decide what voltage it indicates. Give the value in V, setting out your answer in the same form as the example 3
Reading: 19
